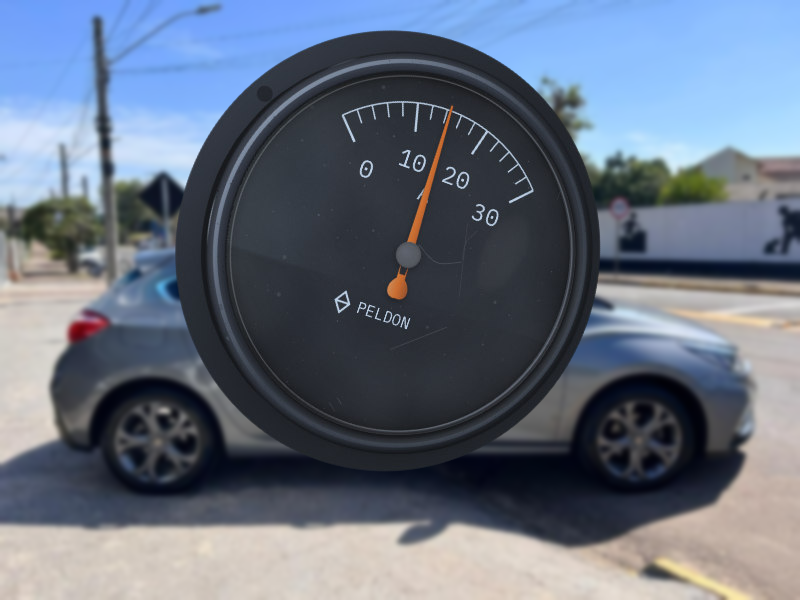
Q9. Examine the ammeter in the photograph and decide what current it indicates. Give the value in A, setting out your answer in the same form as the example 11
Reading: 14
